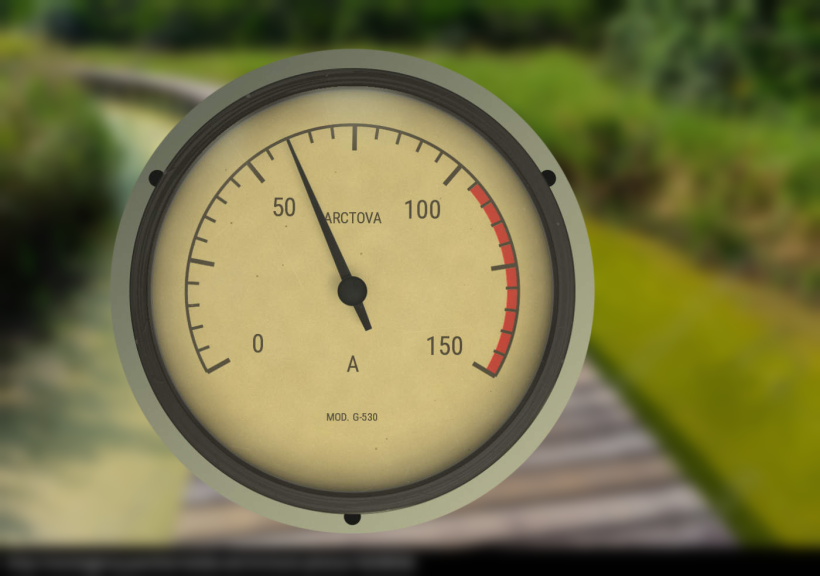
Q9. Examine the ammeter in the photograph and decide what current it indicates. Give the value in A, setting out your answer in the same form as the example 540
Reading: 60
